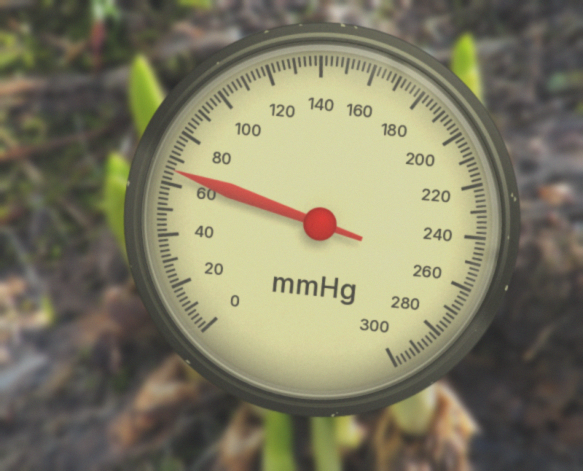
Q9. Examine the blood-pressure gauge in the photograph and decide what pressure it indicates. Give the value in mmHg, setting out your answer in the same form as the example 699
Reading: 66
